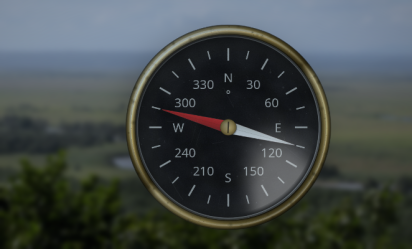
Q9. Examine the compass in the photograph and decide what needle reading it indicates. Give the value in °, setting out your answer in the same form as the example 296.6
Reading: 285
